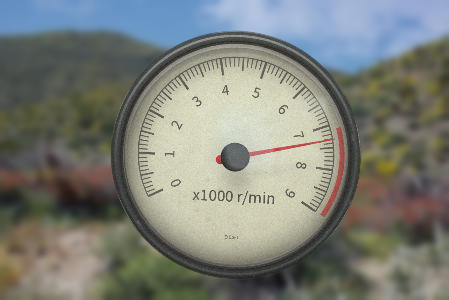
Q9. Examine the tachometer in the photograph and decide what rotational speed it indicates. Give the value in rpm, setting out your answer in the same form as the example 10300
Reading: 7300
